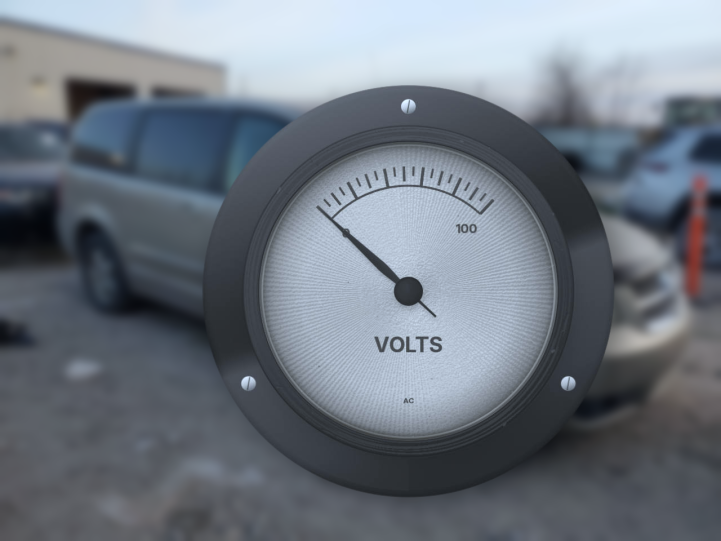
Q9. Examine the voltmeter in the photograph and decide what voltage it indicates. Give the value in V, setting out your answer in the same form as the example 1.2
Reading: 0
